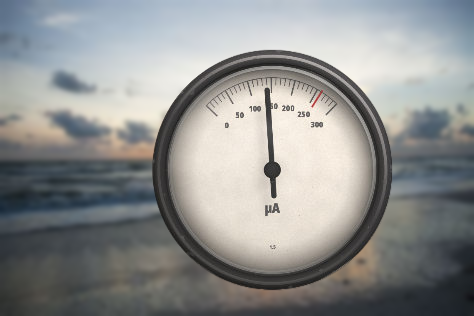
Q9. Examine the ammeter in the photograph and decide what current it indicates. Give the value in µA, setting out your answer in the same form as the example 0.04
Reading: 140
